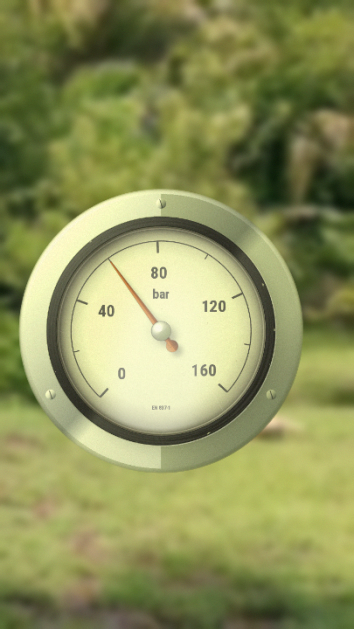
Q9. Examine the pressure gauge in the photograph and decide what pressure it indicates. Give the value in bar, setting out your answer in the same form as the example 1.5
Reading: 60
